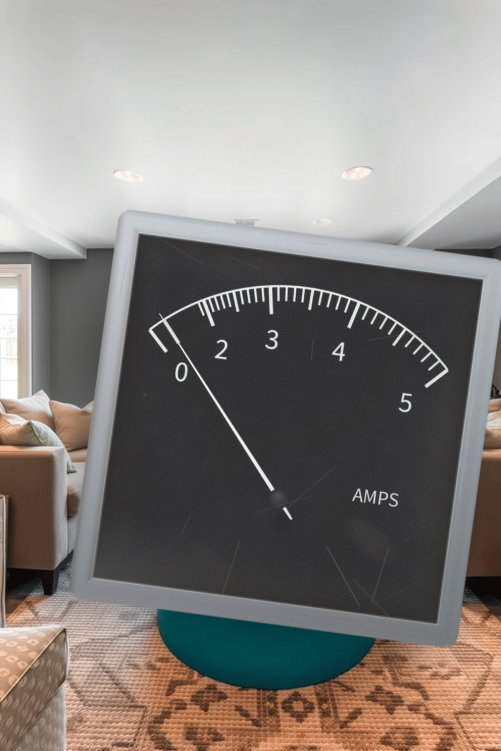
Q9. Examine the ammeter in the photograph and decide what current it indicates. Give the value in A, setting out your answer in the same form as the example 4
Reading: 1
